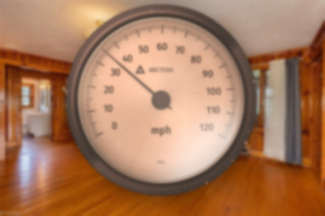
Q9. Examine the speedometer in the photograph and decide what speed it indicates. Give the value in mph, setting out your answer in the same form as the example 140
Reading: 35
